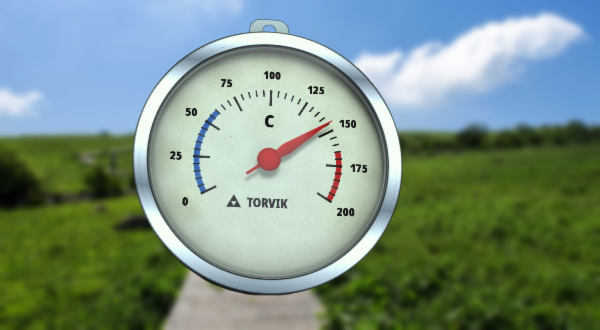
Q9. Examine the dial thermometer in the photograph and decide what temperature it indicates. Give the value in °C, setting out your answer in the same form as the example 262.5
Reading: 145
